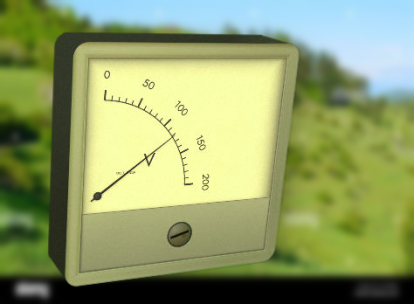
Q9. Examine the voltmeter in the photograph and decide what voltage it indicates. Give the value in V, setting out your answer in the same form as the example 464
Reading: 120
